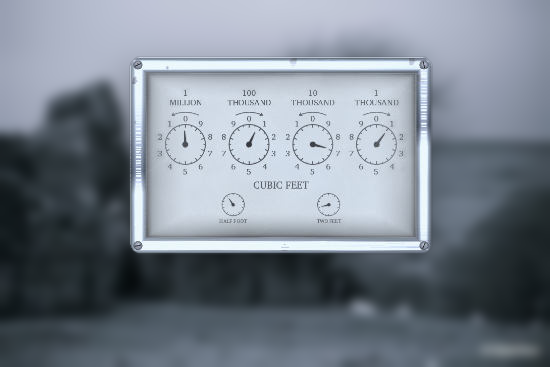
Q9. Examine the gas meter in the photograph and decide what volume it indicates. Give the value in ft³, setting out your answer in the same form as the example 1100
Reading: 7100
